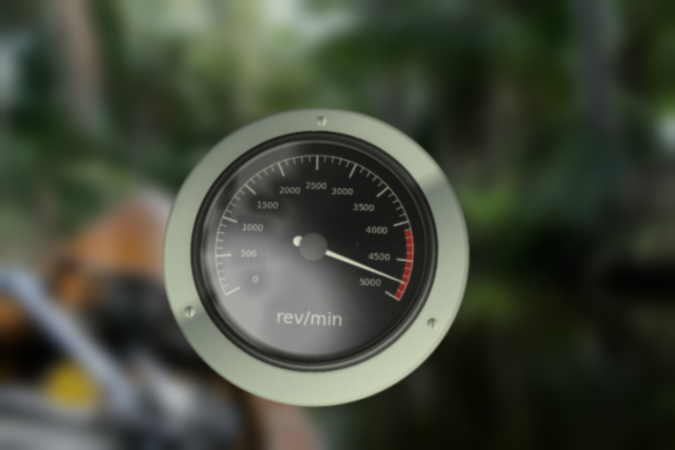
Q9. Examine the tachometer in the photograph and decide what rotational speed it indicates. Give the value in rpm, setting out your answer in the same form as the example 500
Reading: 4800
